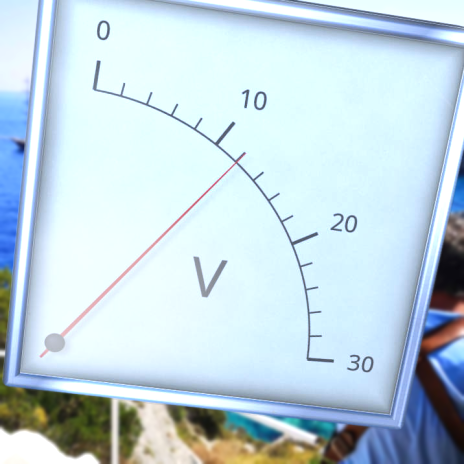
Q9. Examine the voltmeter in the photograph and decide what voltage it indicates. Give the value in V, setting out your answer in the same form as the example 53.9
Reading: 12
